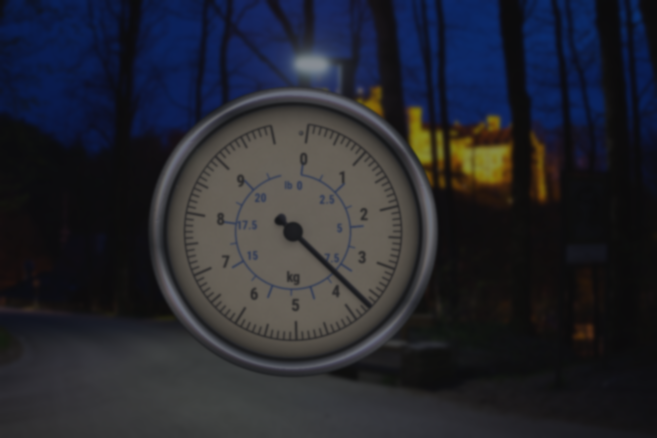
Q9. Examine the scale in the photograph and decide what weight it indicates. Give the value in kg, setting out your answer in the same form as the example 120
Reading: 3.7
